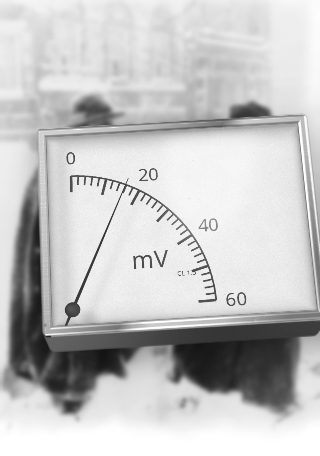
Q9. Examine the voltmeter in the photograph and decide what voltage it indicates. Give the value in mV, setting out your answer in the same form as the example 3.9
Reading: 16
